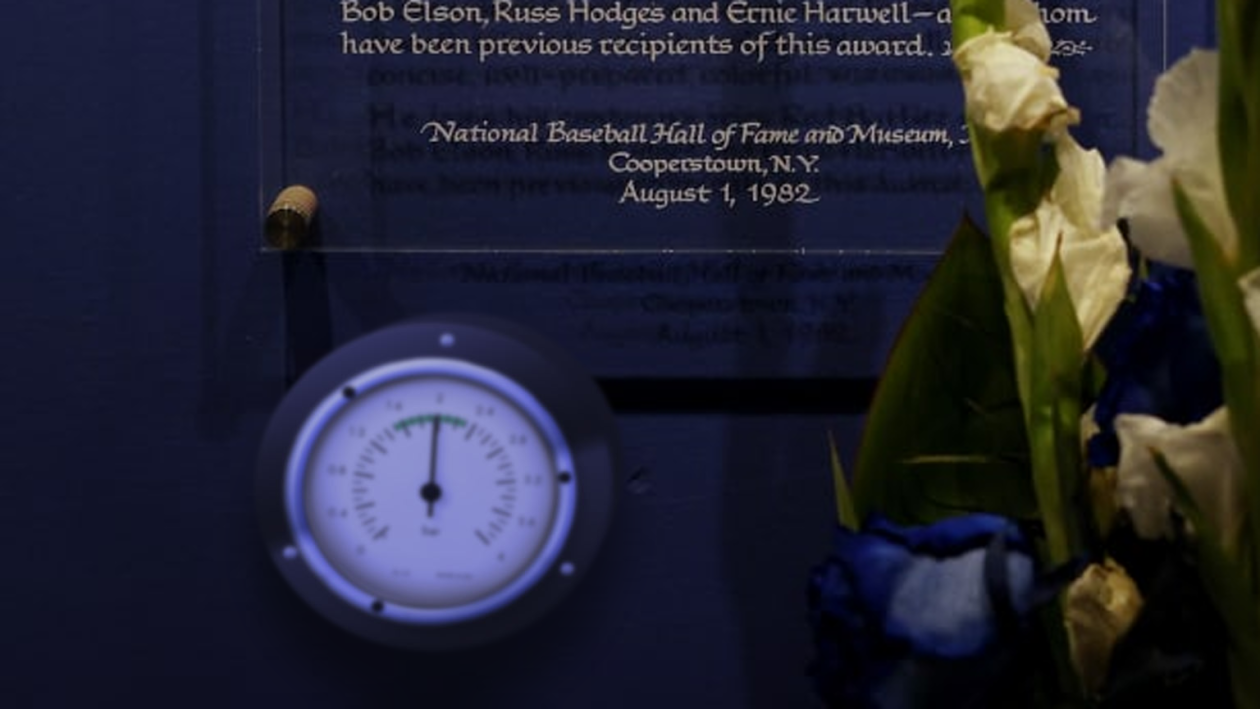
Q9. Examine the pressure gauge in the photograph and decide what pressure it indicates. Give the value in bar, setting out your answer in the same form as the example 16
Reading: 2
